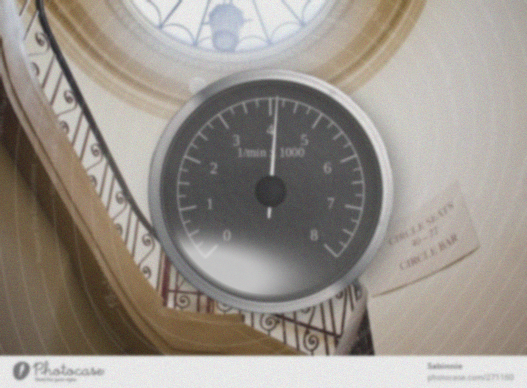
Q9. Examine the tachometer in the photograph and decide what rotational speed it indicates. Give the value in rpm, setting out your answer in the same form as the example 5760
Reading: 4125
